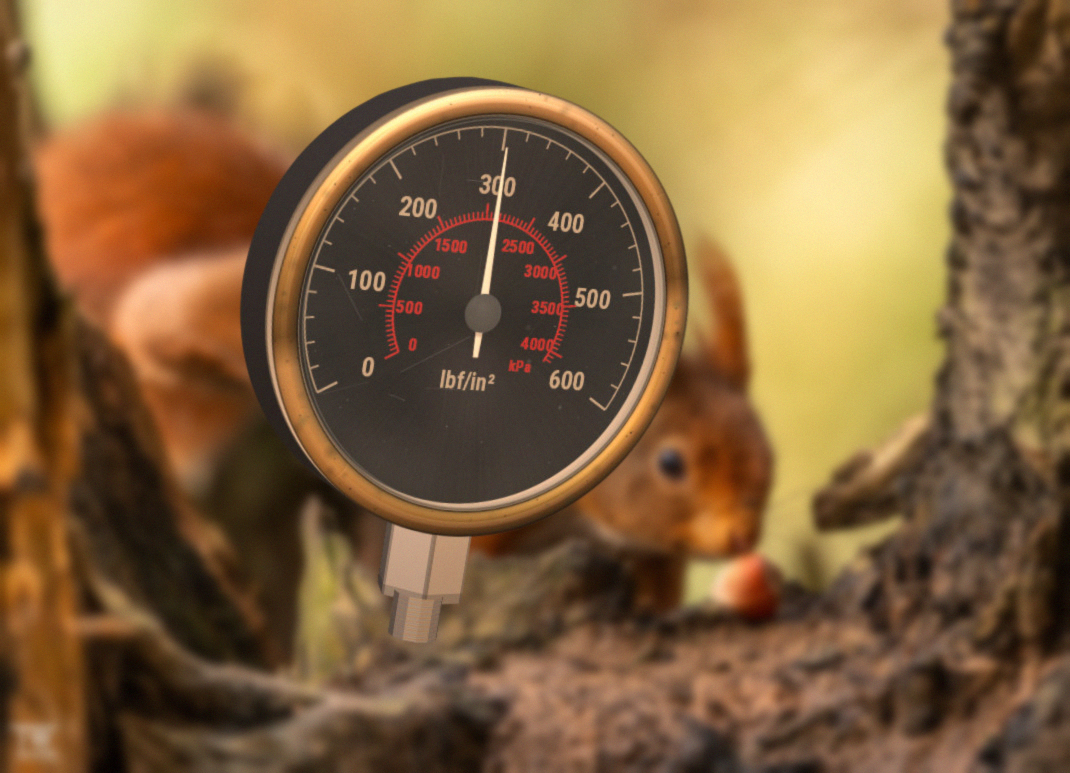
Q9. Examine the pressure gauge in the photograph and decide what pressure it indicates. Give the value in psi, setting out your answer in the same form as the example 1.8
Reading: 300
